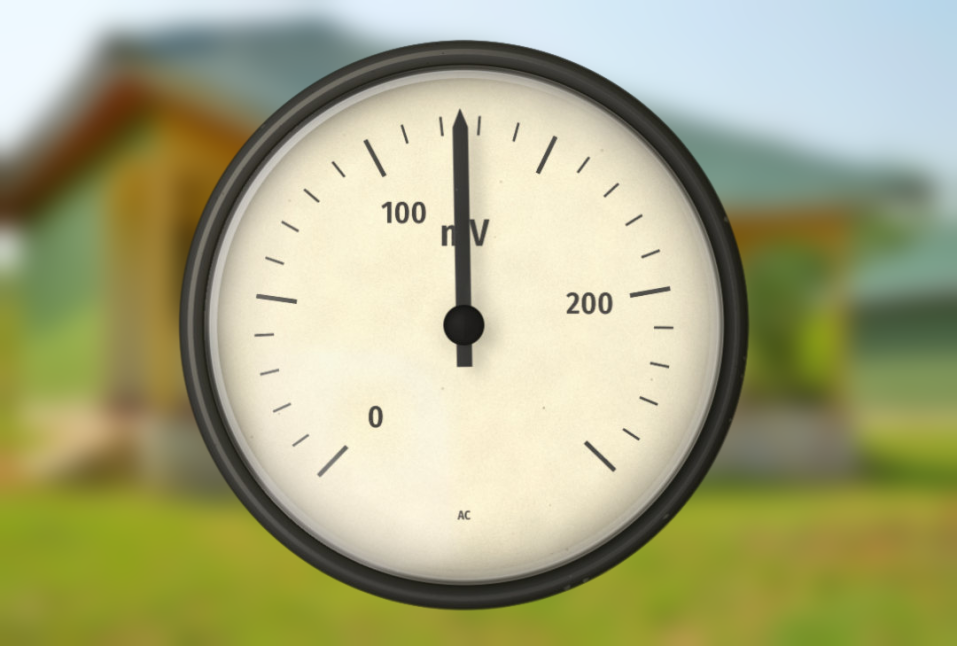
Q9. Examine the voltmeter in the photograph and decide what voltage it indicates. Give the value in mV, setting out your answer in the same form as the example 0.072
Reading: 125
